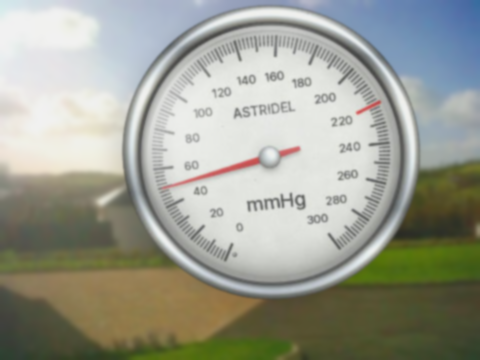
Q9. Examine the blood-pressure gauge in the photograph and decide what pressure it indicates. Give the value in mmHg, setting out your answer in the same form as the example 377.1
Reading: 50
